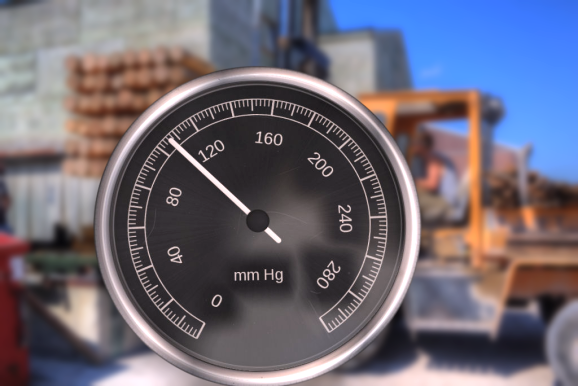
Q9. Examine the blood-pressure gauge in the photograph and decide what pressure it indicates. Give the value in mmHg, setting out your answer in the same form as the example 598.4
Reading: 106
